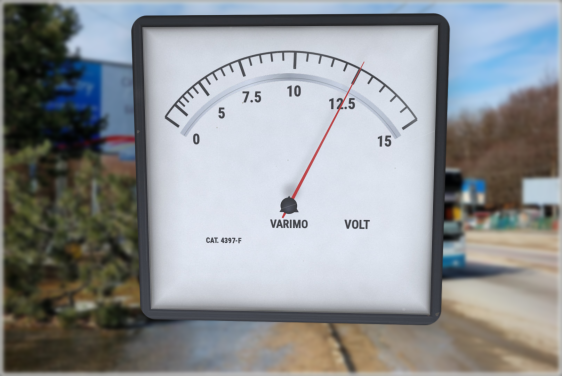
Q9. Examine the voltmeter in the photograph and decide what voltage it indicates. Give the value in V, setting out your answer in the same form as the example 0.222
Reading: 12.5
